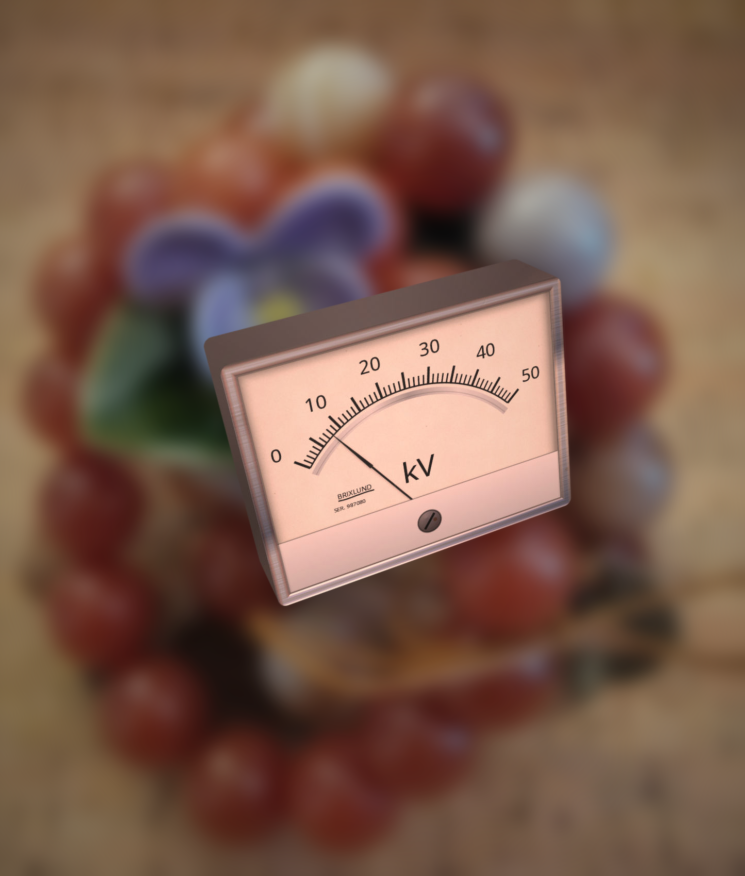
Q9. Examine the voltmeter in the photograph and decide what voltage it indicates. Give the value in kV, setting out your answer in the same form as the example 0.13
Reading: 8
